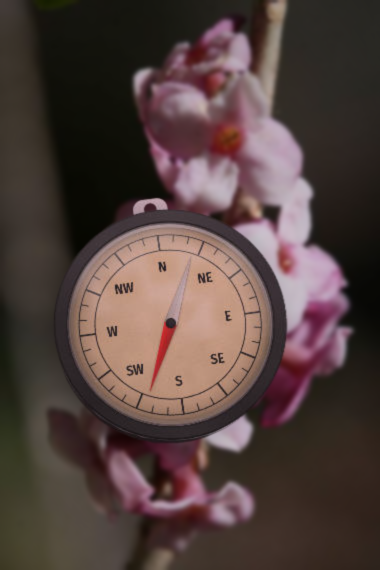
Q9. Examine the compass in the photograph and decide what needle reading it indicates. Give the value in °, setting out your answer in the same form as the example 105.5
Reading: 205
